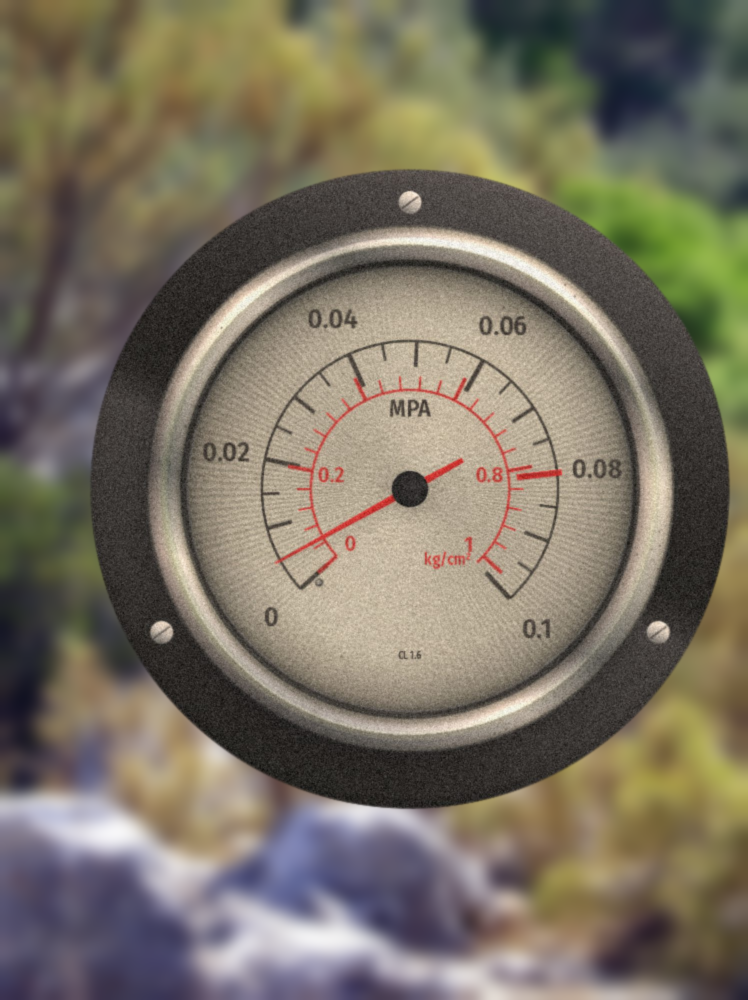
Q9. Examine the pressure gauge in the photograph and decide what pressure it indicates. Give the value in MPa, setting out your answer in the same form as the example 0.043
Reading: 0.005
